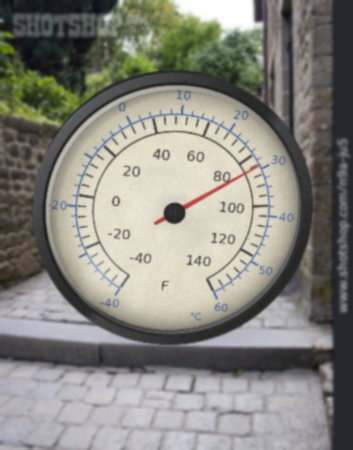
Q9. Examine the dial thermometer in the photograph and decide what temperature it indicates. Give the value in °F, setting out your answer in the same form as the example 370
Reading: 84
